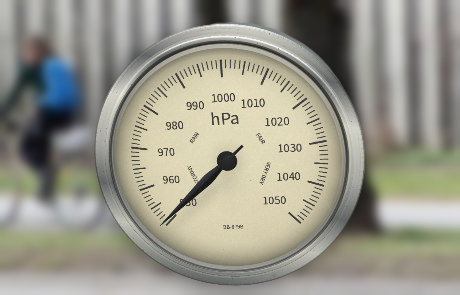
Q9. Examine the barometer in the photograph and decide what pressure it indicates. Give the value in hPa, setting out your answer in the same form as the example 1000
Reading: 951
